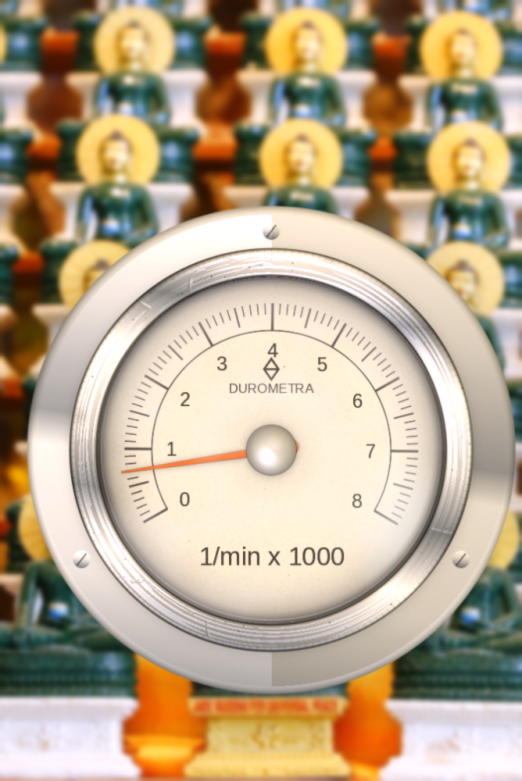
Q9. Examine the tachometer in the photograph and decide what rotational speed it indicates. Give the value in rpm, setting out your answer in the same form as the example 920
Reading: 700
